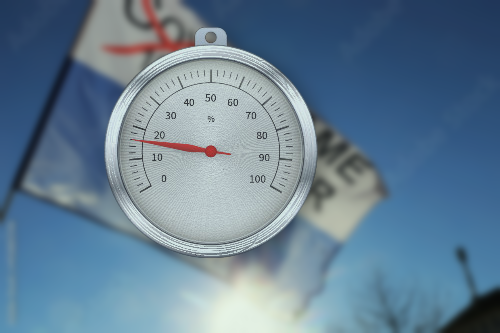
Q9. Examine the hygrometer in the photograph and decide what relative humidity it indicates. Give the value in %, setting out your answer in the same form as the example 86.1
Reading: 16
